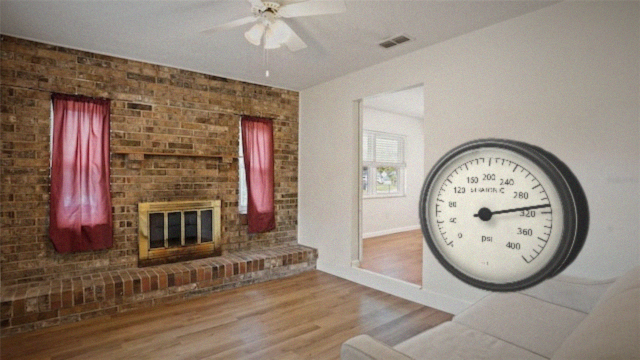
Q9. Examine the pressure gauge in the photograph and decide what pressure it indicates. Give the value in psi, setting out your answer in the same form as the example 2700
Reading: 310
